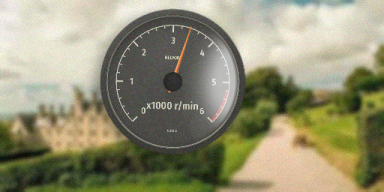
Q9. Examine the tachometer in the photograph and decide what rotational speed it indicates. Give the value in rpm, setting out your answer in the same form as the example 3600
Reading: 3400
